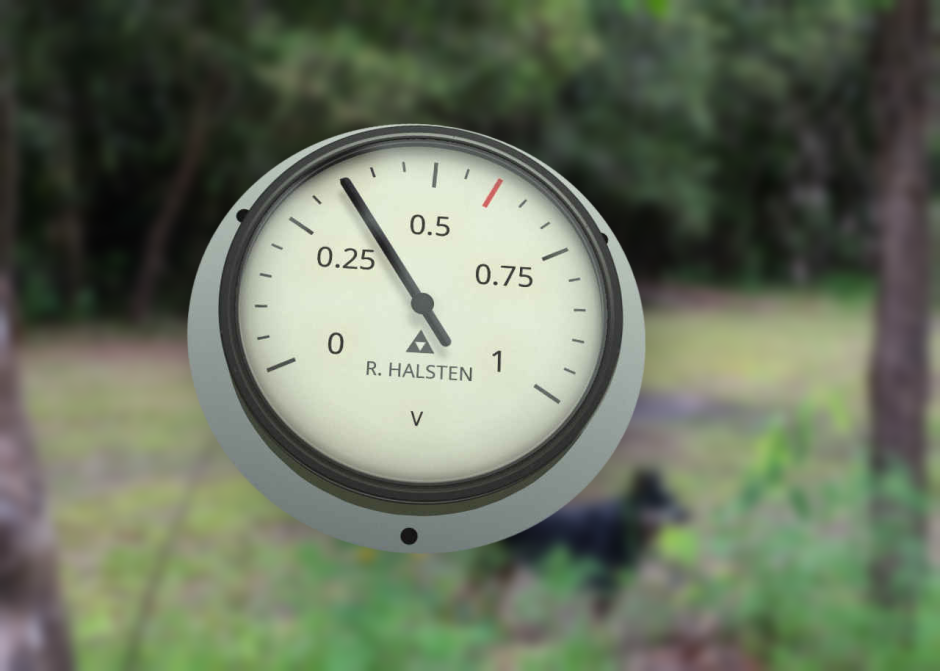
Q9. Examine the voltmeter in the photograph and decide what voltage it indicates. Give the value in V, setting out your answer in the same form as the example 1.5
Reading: 0.35
